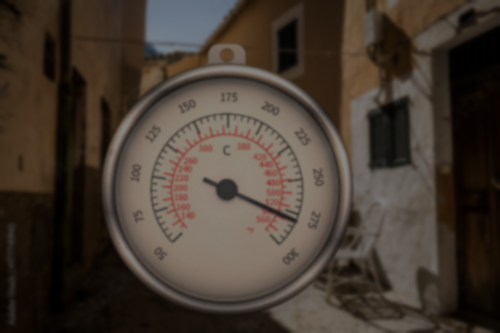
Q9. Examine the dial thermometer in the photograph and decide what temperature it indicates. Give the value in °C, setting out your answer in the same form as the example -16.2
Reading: 280
